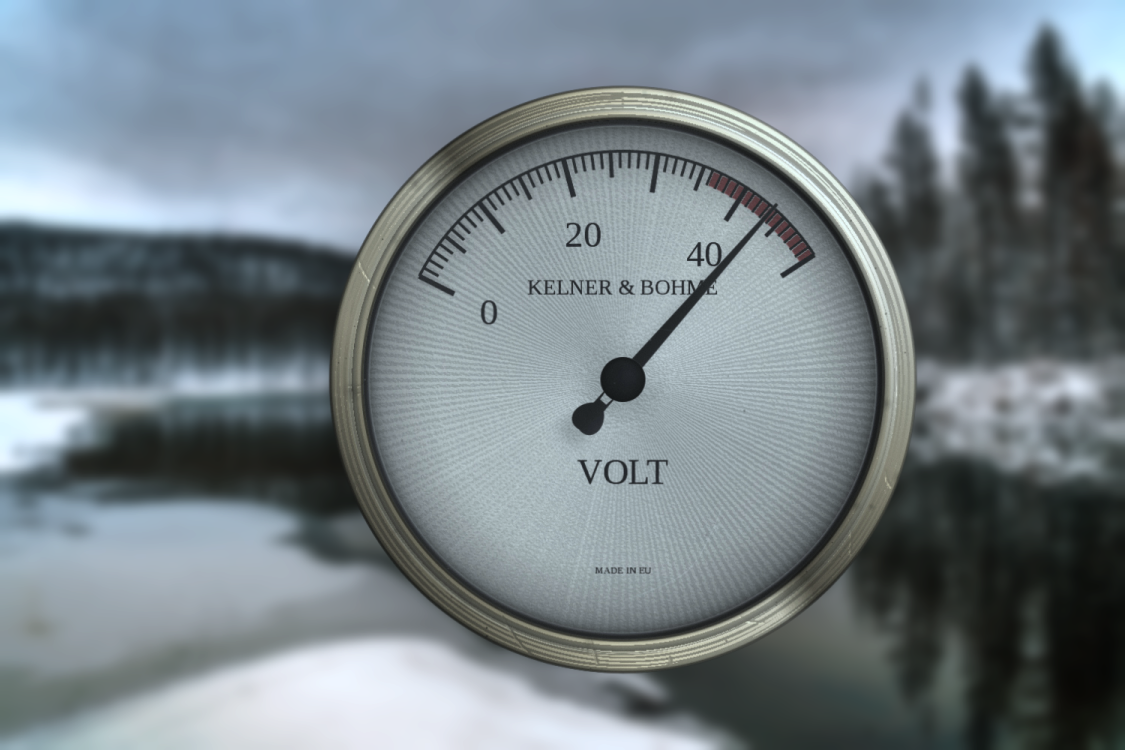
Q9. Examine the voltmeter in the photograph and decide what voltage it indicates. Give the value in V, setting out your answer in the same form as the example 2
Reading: 43.5
